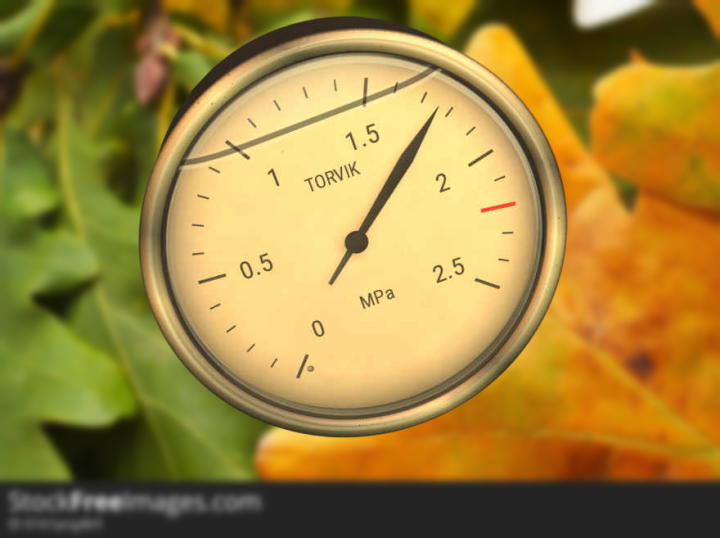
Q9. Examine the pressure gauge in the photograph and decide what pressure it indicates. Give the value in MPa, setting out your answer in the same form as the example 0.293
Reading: 1.75
